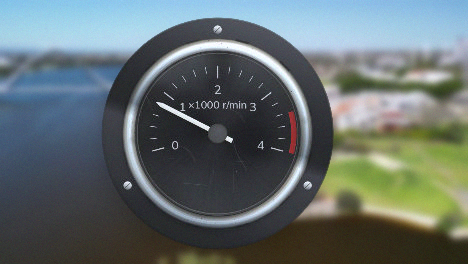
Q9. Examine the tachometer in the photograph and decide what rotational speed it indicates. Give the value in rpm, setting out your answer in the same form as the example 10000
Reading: 800
